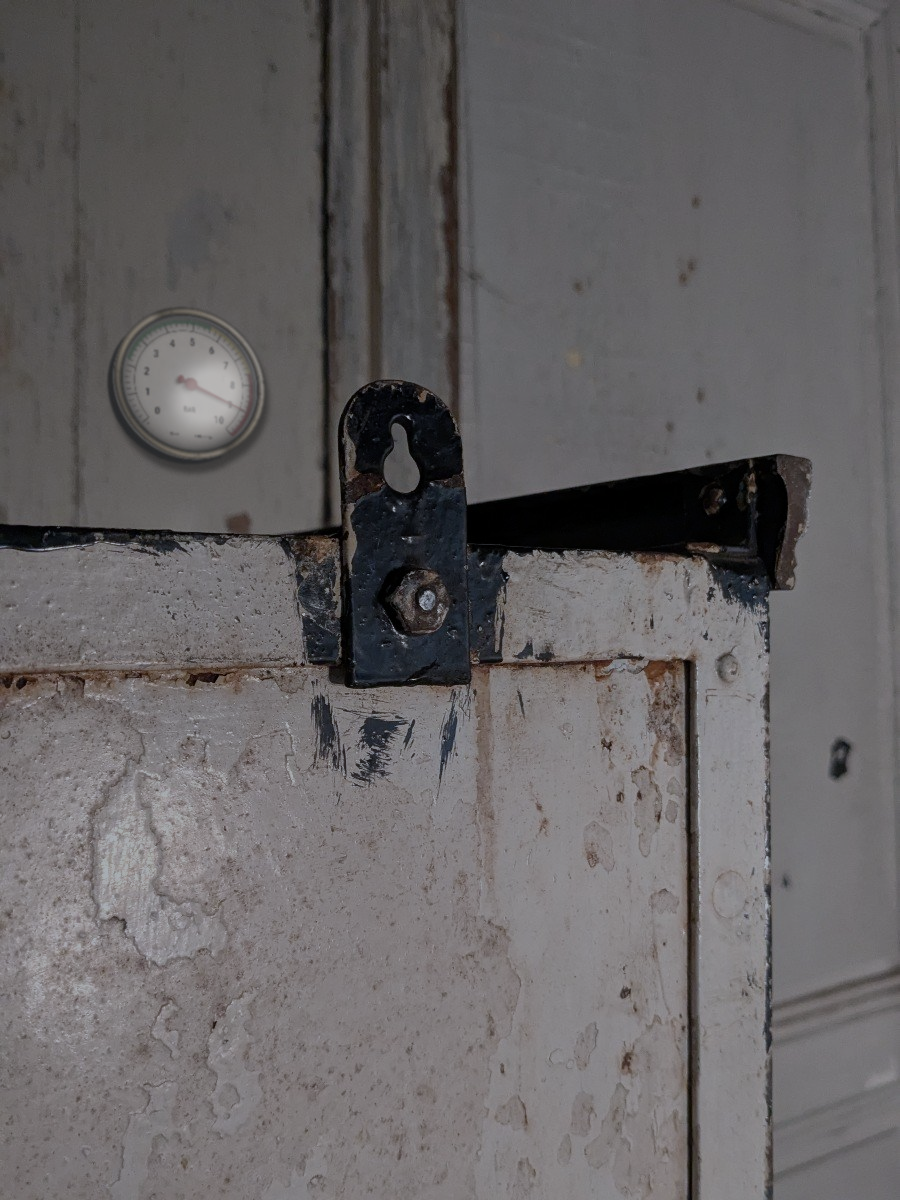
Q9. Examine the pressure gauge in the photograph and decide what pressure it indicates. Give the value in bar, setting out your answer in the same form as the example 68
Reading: 9
